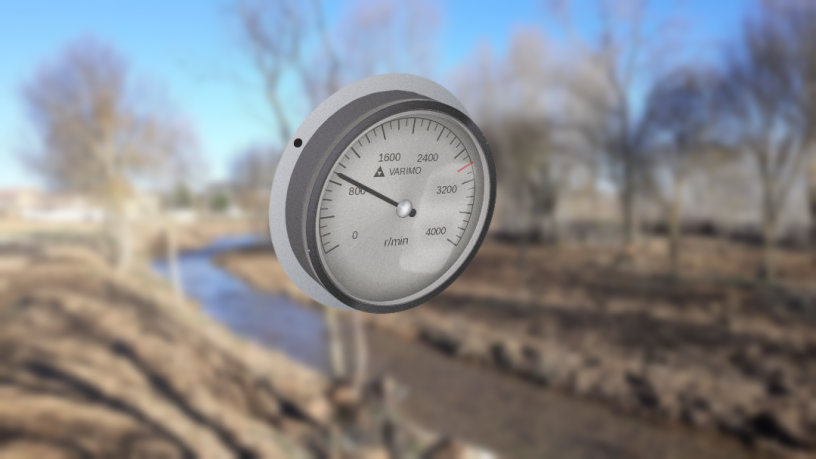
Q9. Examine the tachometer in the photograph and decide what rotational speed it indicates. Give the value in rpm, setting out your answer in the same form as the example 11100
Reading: 900
